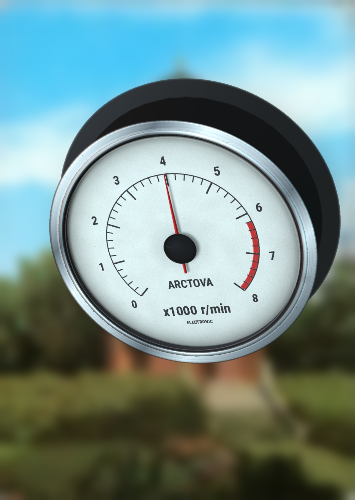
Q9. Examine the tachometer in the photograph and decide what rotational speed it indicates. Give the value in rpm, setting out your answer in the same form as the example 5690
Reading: 4000
